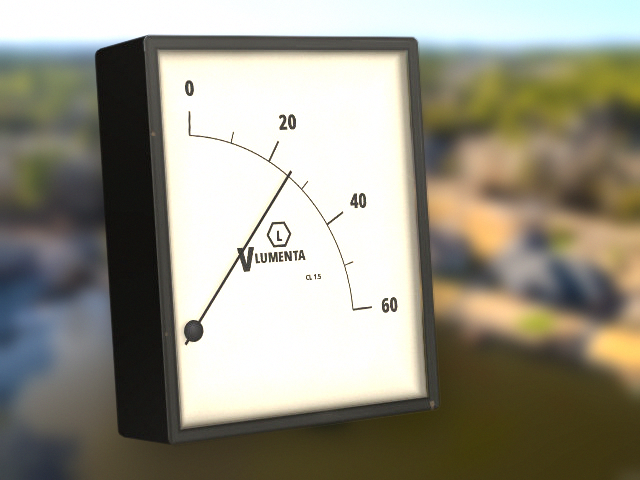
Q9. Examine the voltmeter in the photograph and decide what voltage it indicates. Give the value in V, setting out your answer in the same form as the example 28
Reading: 25
